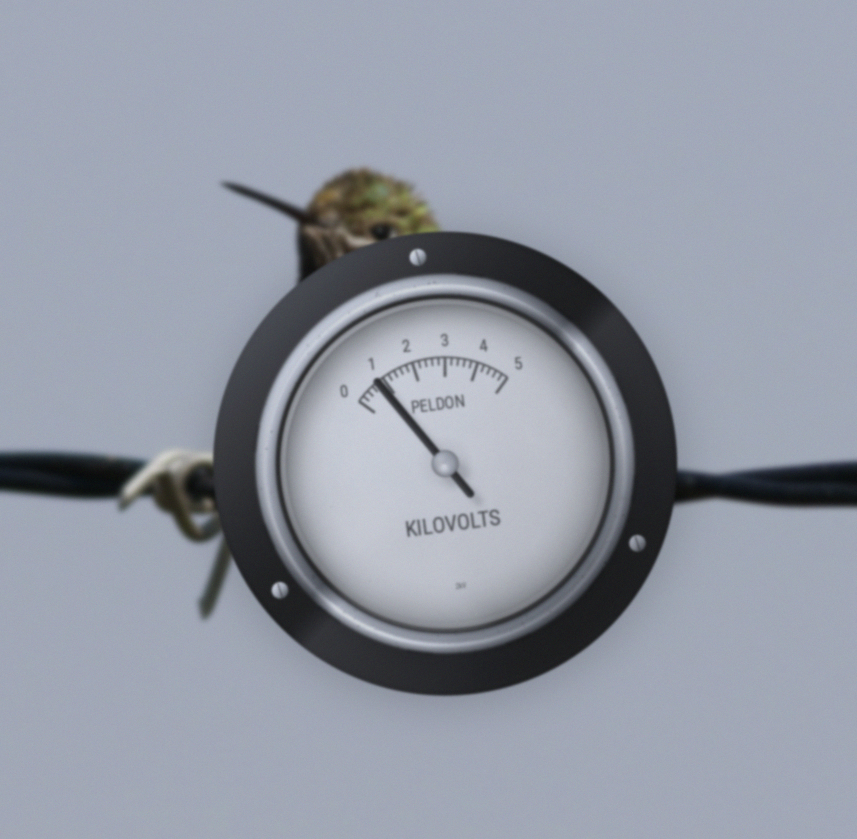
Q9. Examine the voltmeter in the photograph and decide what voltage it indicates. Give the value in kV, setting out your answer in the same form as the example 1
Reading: 0.8
